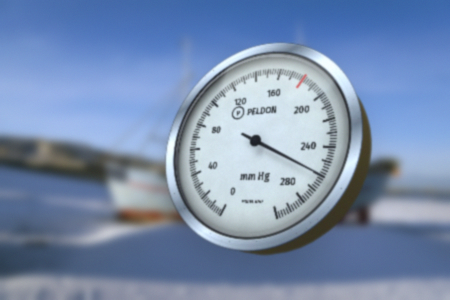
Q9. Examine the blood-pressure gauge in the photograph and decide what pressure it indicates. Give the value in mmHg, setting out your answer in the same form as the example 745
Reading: 260
